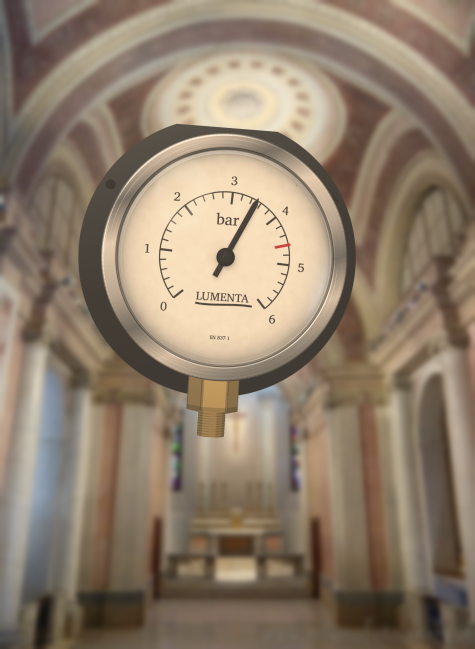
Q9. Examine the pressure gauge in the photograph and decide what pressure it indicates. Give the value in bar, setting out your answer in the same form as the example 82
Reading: 3.5
